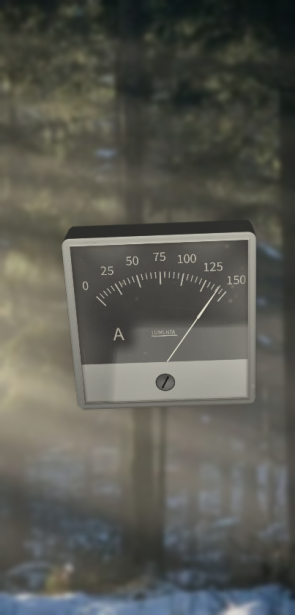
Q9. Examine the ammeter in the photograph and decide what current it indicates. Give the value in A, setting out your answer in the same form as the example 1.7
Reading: 140
